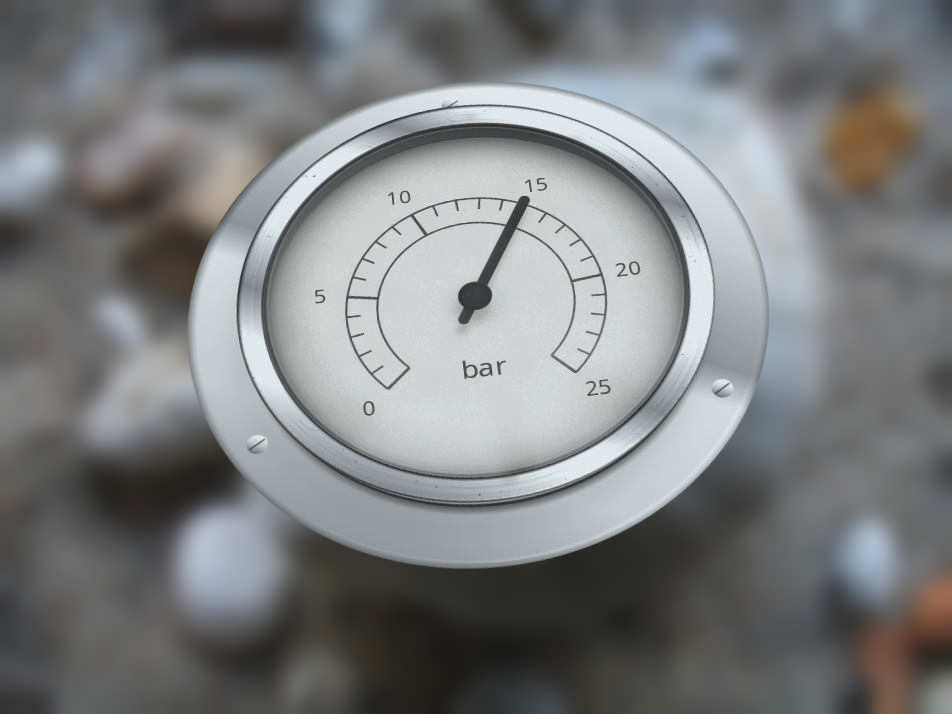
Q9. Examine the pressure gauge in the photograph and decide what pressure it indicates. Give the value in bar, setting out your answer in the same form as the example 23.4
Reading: 15
